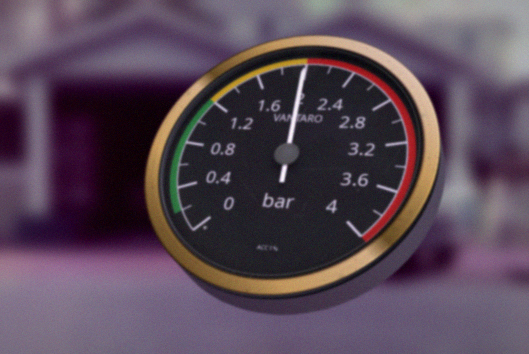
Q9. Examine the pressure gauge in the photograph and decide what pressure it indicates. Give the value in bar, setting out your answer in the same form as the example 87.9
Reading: 2
